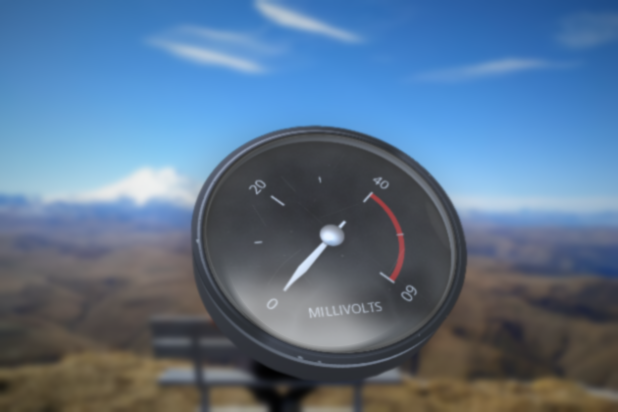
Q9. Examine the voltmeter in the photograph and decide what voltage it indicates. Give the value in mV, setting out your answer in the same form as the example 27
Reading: 0
